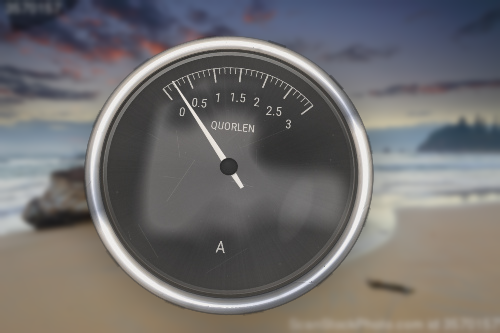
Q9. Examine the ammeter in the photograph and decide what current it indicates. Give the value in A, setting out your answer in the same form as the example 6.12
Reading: 0.2
